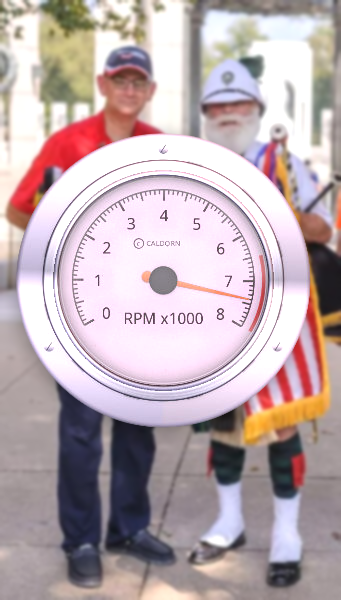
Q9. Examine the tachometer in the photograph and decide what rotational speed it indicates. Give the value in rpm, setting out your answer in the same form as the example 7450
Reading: 7400
